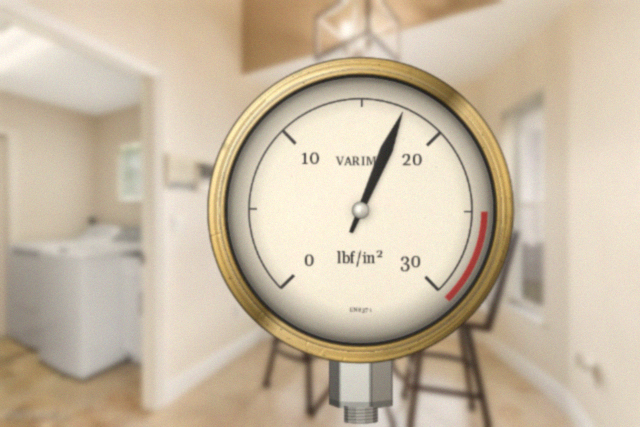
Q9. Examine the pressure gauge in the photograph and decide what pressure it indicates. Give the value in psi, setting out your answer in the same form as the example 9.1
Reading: 17.5
